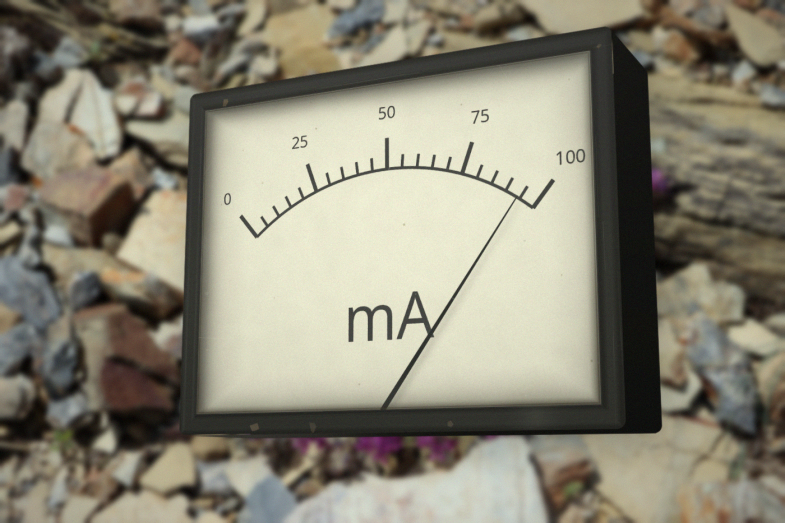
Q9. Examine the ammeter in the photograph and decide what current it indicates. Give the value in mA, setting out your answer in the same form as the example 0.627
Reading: 95
